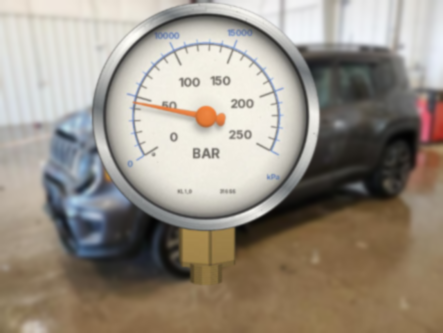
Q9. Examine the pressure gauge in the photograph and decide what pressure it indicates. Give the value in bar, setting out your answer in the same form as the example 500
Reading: 45
